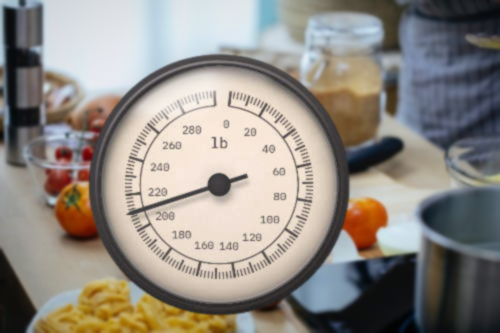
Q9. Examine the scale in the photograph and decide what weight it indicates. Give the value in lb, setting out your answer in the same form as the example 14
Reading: 210
